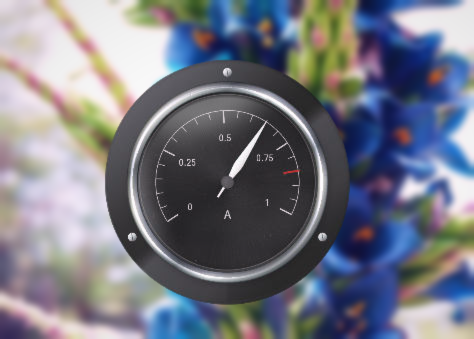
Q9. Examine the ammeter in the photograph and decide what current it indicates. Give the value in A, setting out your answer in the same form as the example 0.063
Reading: 0.65
